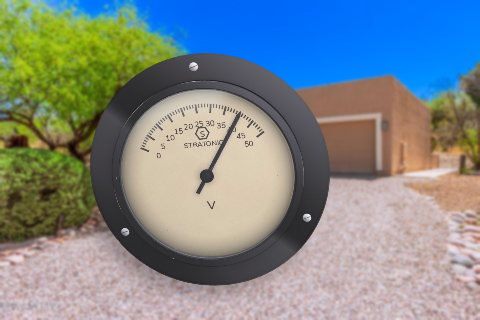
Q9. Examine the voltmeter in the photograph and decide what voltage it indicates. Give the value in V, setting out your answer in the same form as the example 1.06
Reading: 40
